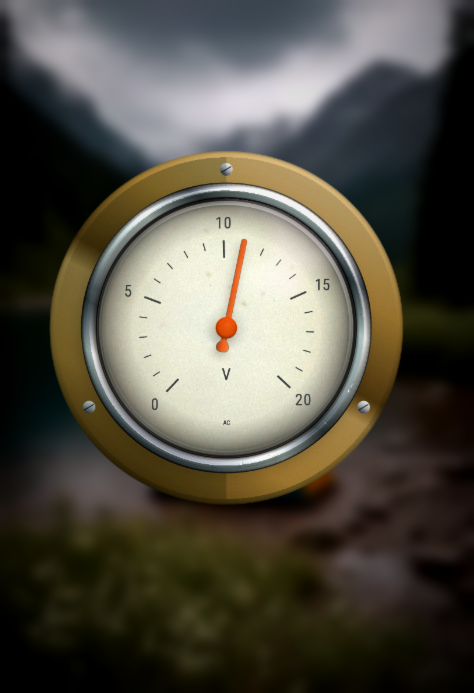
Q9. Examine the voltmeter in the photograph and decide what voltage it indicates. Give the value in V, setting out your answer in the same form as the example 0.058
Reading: 11
